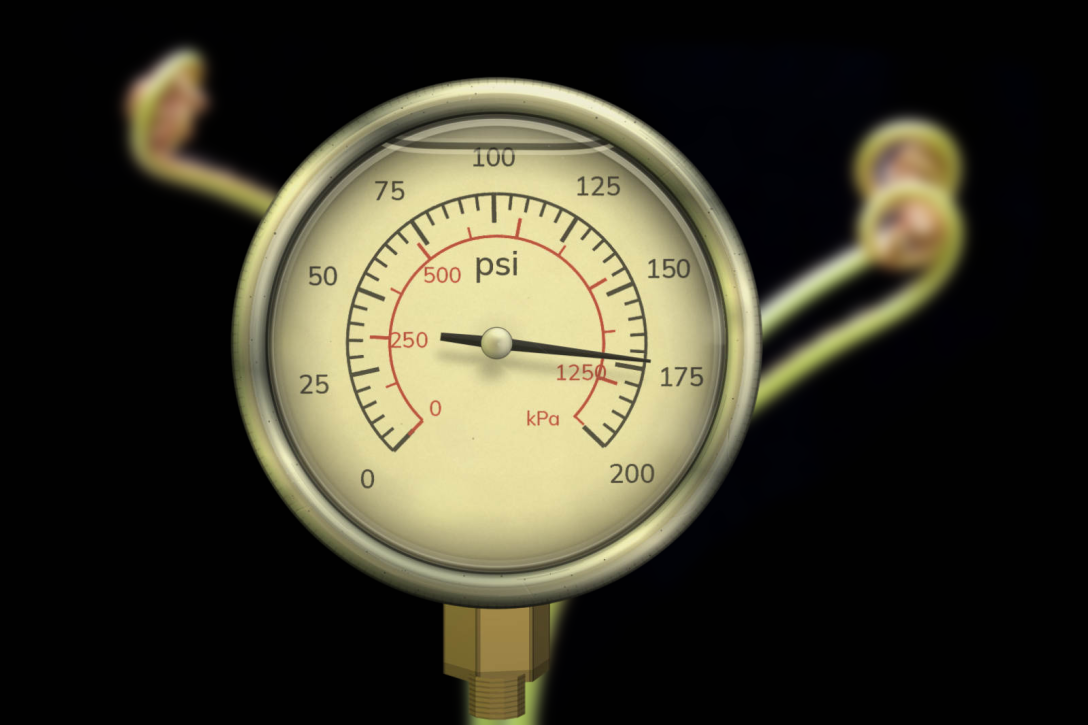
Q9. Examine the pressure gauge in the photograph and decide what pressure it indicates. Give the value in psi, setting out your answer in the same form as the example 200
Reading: 172.5
